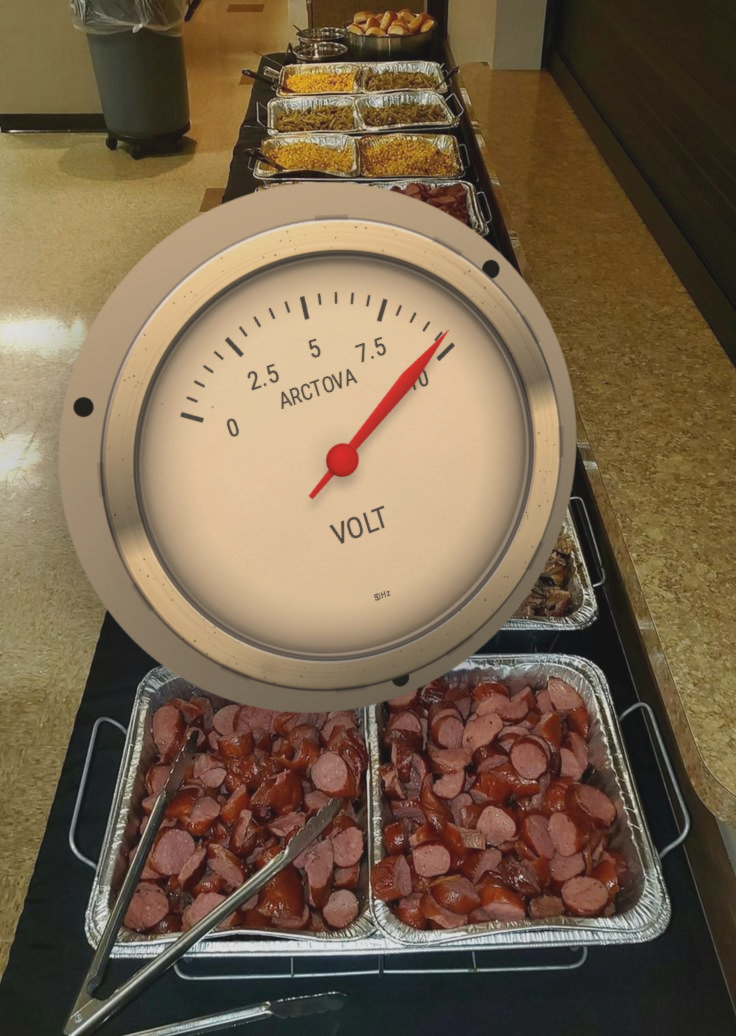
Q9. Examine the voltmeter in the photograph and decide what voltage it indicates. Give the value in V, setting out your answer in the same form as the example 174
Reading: 9.5
